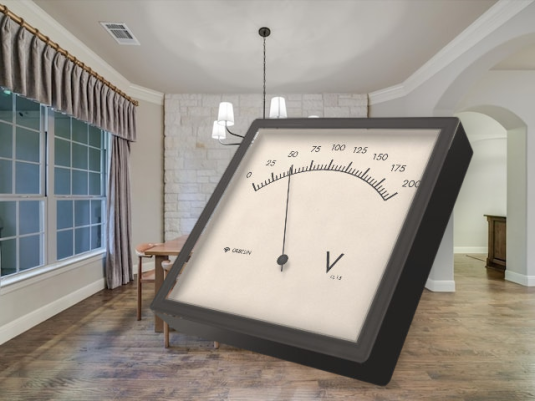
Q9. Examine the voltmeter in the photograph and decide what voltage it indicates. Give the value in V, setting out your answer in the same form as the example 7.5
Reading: 50
